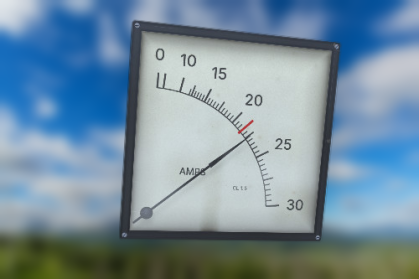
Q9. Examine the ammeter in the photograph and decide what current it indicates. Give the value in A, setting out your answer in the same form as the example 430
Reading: 22.5
